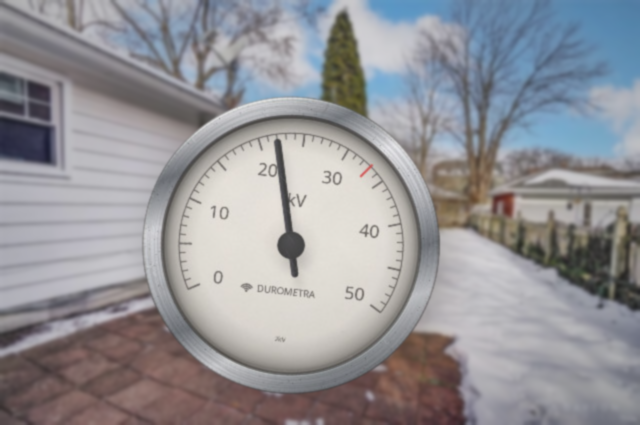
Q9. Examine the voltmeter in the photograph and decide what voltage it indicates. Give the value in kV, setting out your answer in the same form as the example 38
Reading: 22
